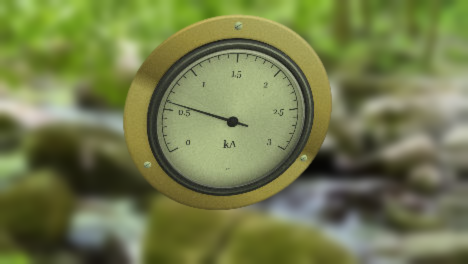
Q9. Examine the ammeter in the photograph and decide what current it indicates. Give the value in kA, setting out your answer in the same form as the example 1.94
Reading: 0.6
